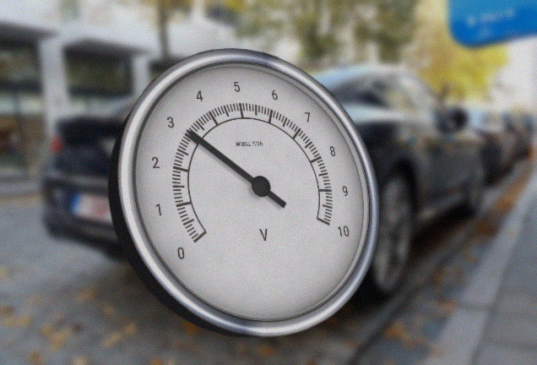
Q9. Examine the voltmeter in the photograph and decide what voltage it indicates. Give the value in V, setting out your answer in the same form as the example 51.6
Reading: 3
